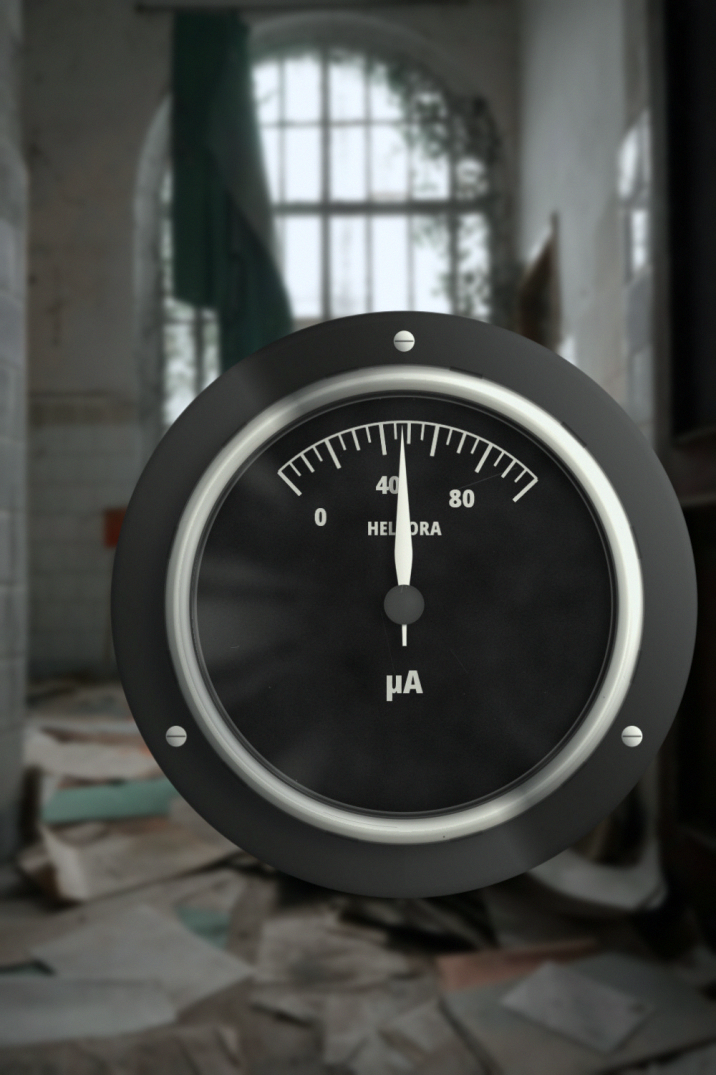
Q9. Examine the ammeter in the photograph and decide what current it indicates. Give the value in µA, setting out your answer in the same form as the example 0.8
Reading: 47.5
